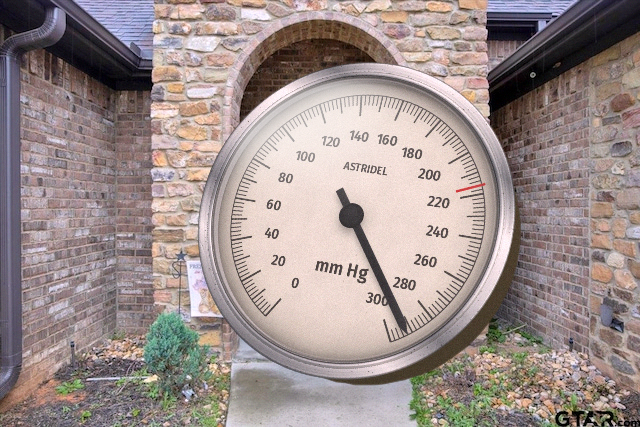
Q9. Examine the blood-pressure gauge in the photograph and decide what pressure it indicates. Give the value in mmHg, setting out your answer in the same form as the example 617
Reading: 292
